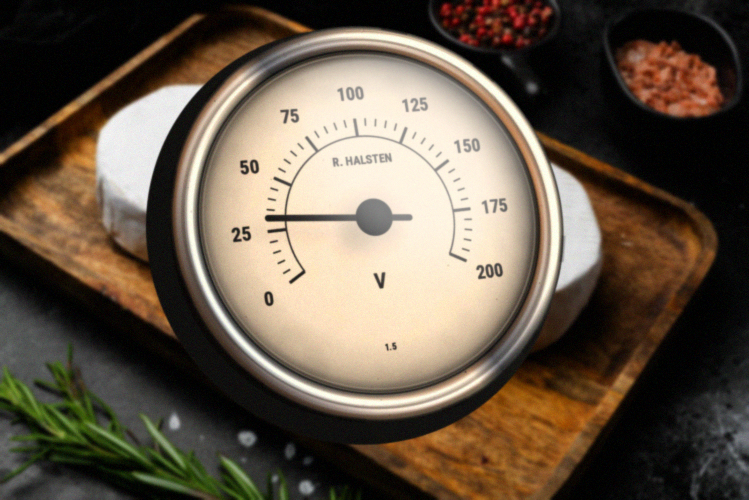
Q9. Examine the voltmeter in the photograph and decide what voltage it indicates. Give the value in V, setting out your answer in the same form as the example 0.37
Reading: 30
